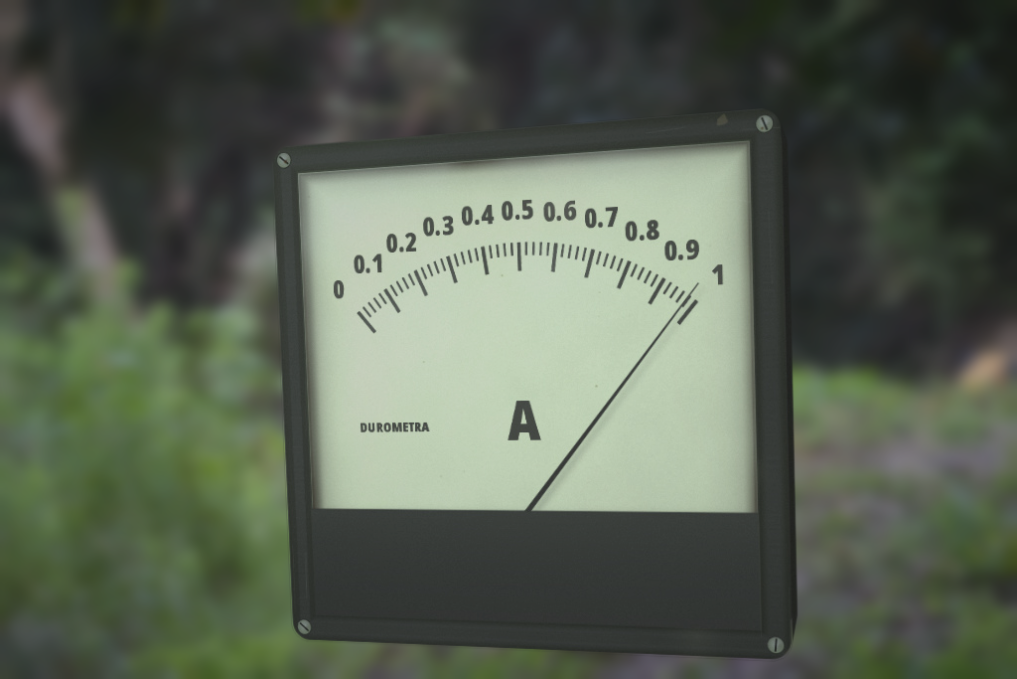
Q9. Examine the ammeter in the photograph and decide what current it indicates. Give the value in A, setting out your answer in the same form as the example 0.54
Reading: 0.98
